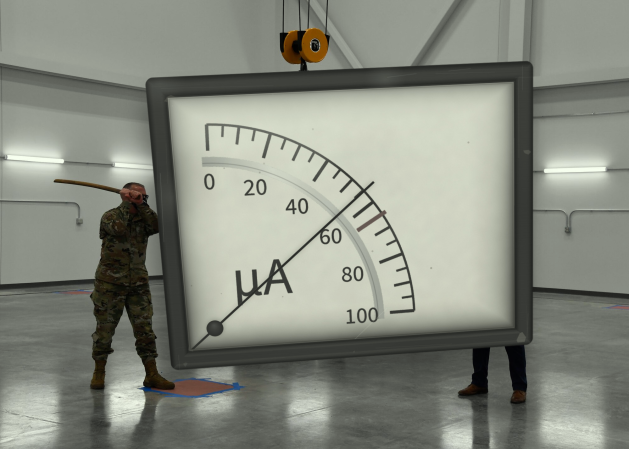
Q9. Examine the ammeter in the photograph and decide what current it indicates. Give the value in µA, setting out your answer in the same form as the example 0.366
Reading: 55
